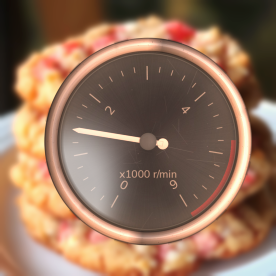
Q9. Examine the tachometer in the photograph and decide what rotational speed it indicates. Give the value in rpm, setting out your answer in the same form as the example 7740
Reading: 1400
